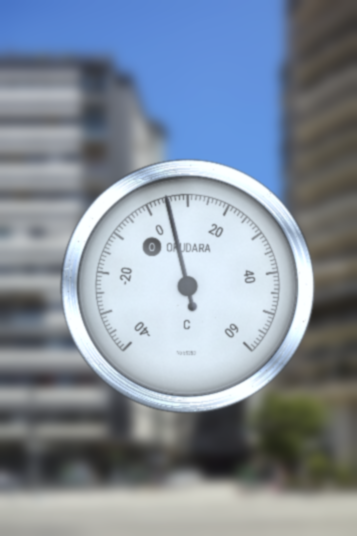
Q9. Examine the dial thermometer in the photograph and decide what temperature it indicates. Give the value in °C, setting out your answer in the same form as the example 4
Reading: 5
